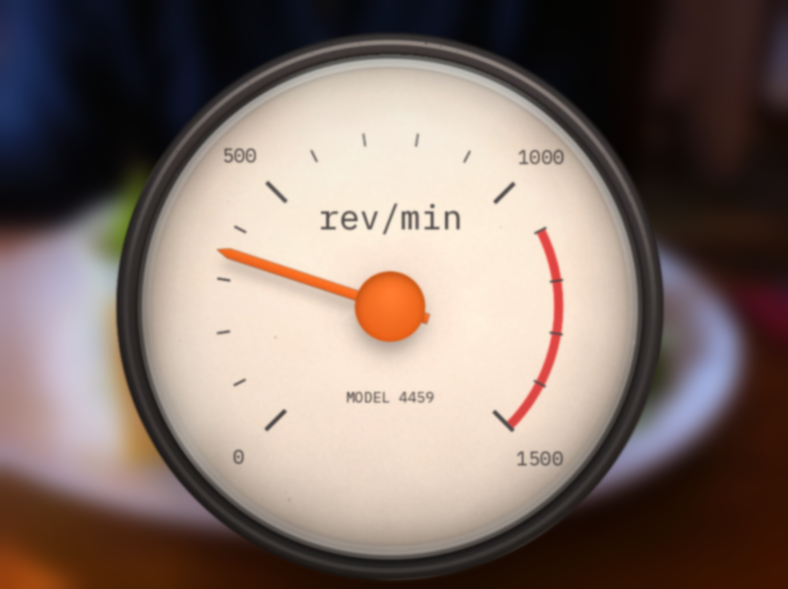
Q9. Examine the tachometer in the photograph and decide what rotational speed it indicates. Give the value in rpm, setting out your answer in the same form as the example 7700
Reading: 350
